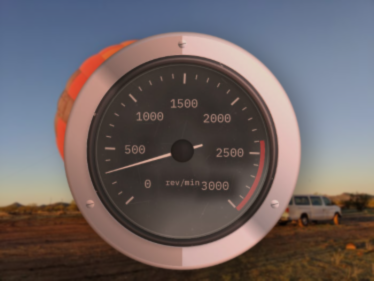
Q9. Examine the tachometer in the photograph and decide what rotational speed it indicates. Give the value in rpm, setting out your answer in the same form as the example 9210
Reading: 300
